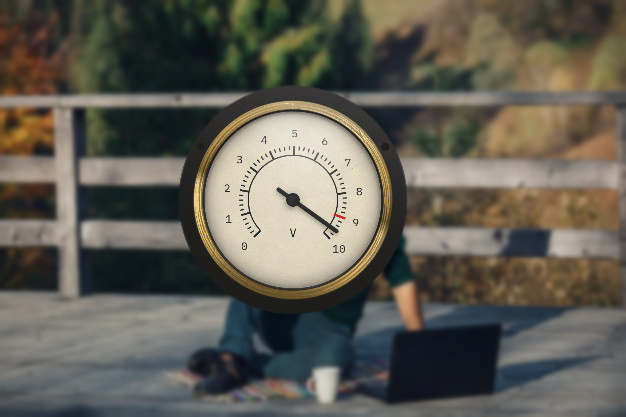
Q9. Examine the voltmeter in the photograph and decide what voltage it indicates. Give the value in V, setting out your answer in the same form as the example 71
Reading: 9.6
